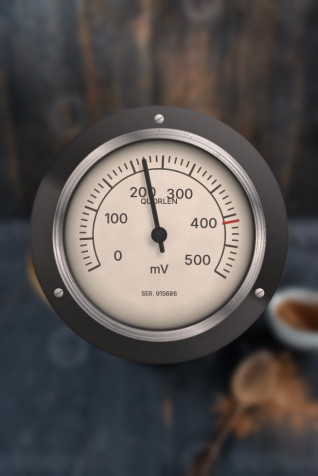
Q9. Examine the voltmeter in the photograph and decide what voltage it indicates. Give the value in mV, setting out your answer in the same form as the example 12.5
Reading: 220
